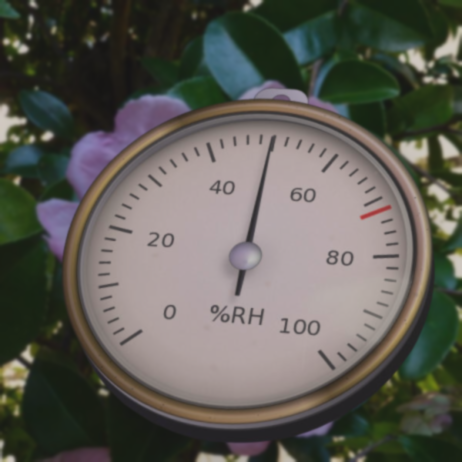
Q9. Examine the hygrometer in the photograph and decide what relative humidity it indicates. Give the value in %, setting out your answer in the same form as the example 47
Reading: 50
